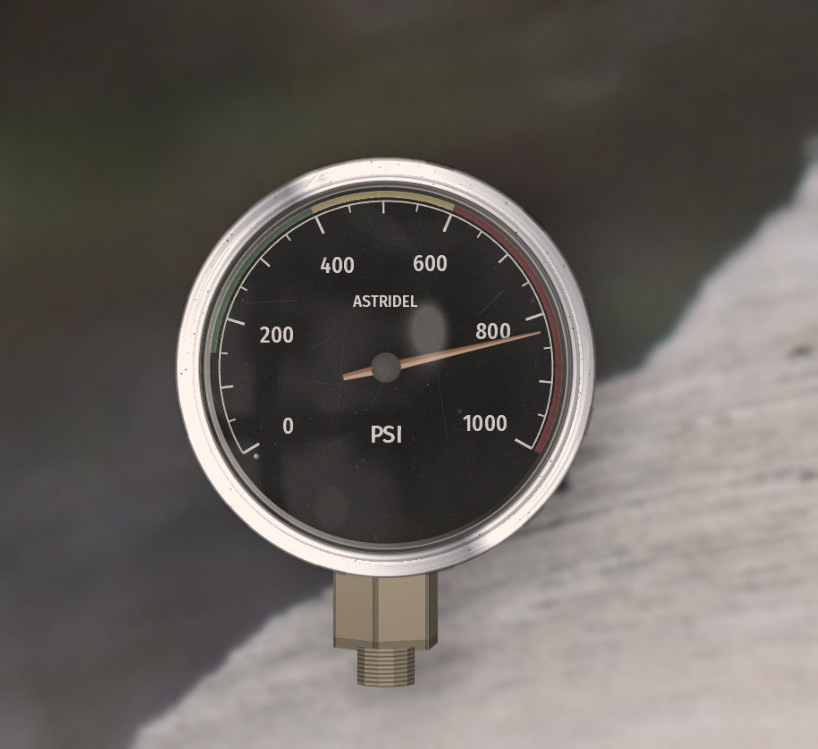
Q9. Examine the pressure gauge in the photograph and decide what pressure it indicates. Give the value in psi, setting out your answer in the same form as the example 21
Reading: 825
